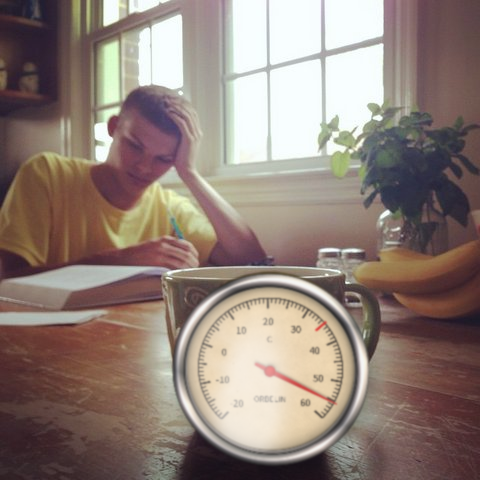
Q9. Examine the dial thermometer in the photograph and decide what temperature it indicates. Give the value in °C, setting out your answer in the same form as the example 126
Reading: 55
